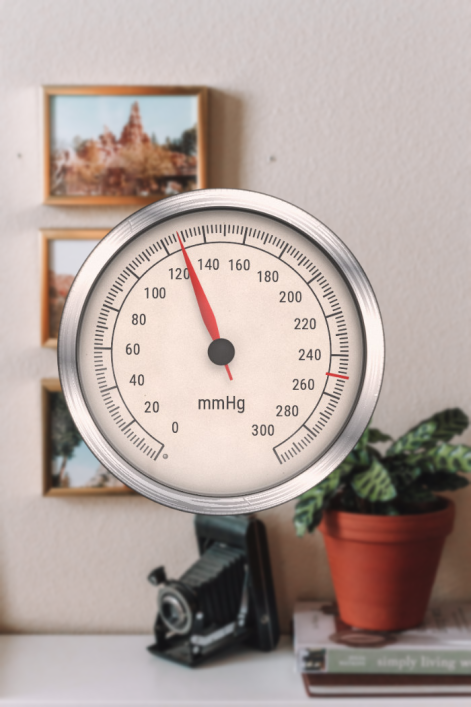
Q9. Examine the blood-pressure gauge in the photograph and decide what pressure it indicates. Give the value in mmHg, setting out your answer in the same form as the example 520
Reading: 128
